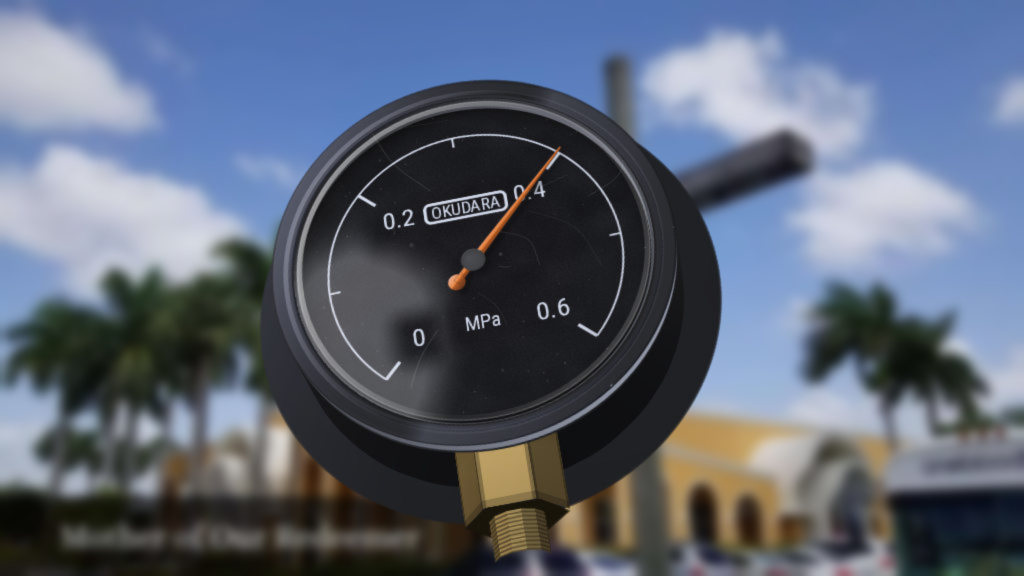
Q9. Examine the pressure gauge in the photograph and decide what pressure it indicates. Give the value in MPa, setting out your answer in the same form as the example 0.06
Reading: 0.4
